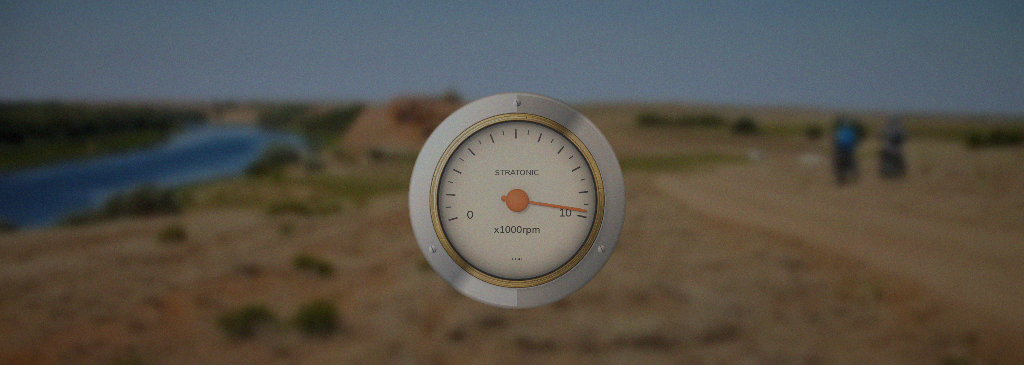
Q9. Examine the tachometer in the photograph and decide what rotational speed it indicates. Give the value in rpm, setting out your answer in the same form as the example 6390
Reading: 9750
